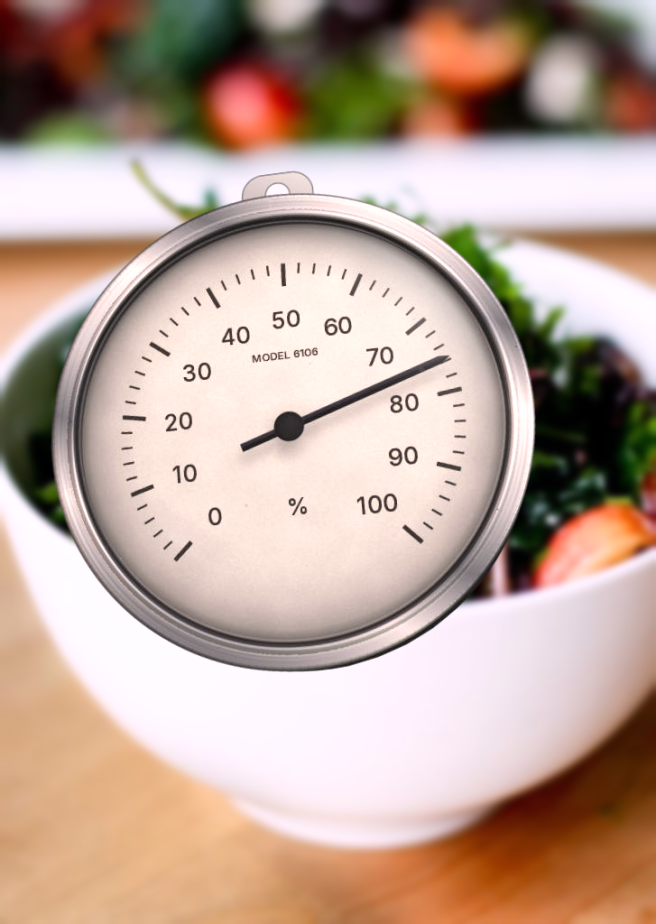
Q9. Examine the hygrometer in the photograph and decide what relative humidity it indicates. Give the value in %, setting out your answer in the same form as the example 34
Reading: 76
